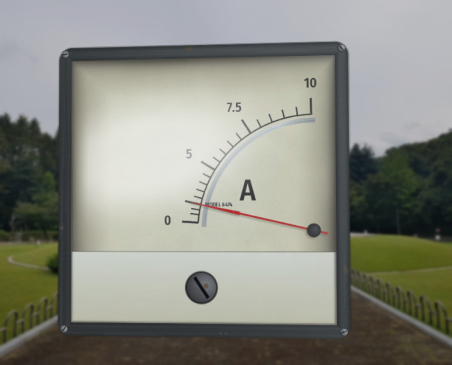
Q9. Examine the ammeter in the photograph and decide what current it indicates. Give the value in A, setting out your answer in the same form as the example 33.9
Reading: 2.5
